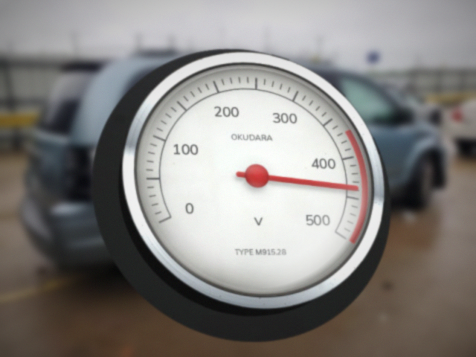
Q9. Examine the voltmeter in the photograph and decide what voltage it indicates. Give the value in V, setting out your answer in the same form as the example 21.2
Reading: 440
